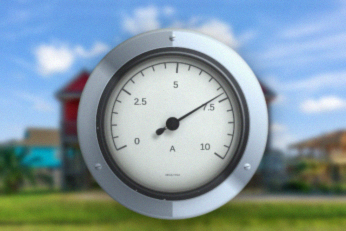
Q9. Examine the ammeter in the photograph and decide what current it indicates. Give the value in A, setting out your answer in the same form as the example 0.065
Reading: 7.25
